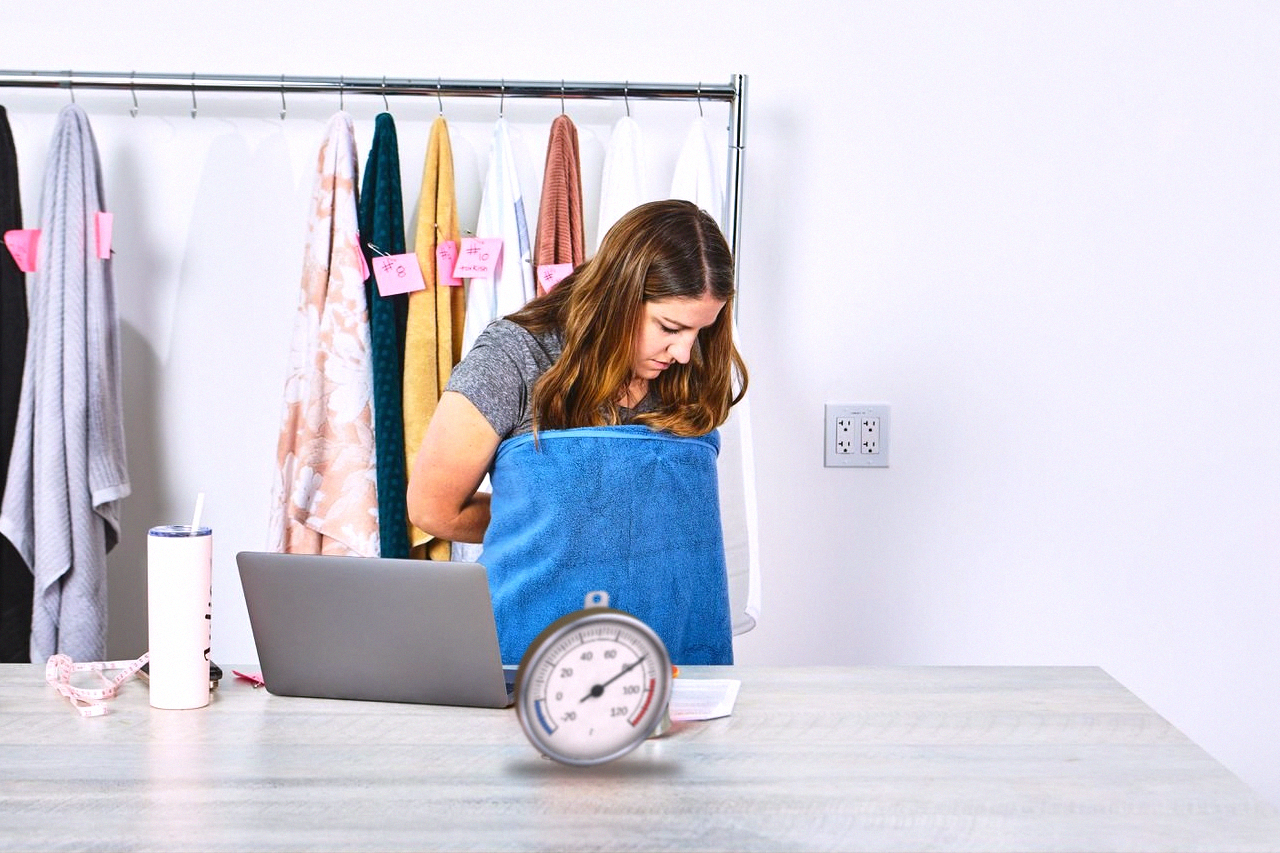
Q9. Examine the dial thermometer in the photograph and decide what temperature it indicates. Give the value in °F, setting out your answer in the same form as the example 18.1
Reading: 80
